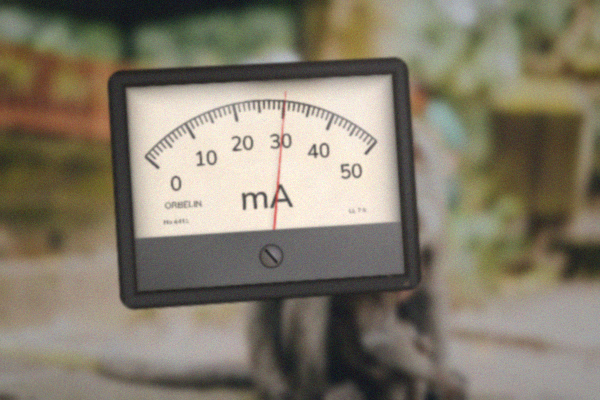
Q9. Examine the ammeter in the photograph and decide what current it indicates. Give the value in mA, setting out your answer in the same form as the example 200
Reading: 30
